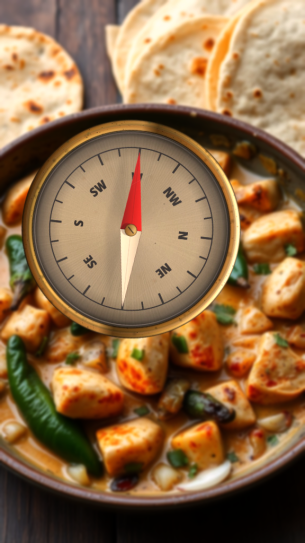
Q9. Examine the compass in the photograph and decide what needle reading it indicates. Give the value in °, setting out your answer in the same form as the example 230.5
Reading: 270
